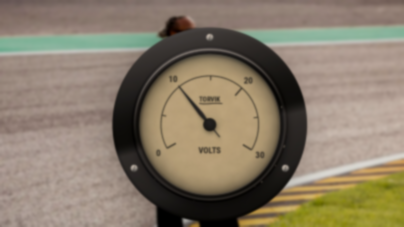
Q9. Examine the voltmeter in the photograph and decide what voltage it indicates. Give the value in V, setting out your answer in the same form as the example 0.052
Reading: 10
